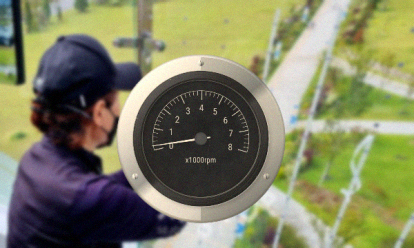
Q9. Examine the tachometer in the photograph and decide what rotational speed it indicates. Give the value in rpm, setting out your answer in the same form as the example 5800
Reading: 200
